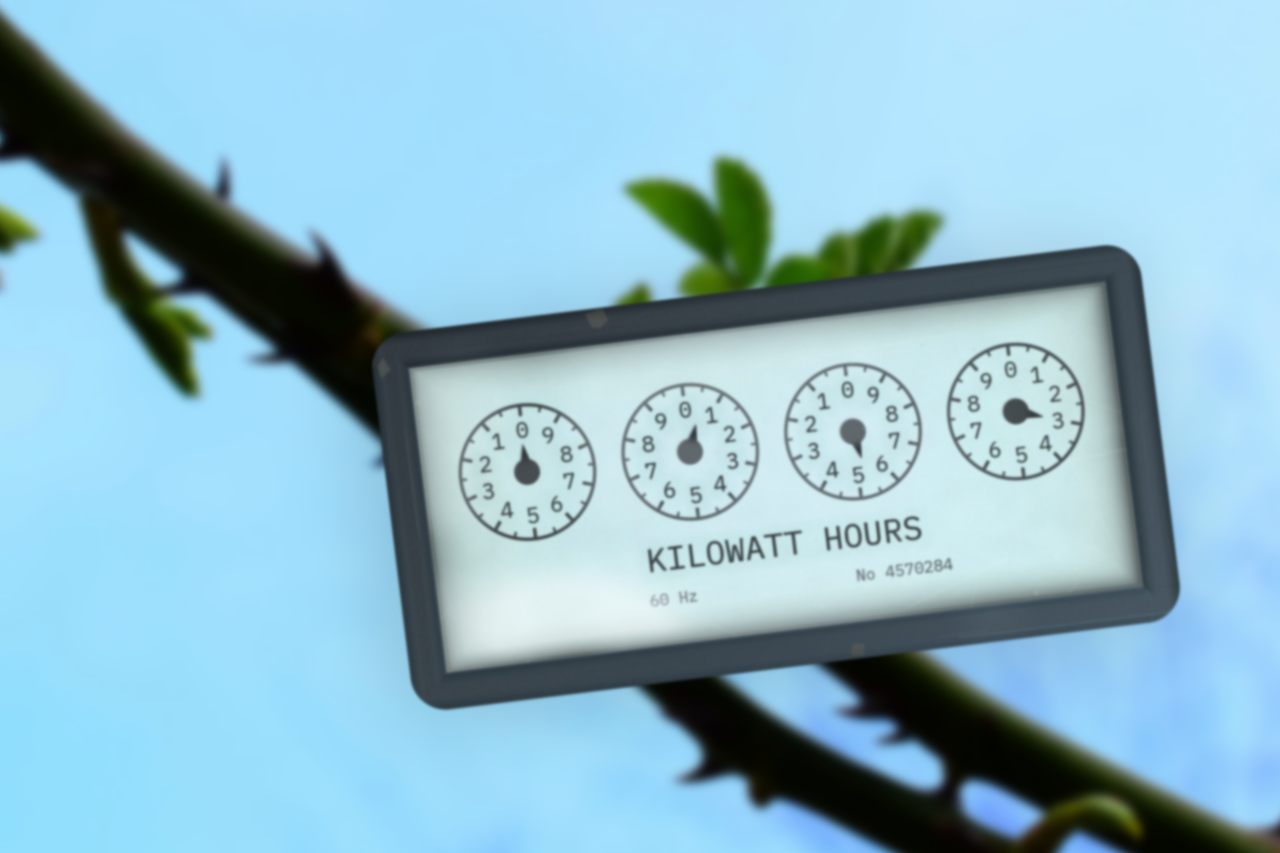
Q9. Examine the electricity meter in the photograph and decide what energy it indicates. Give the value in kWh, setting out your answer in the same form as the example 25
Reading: 53
